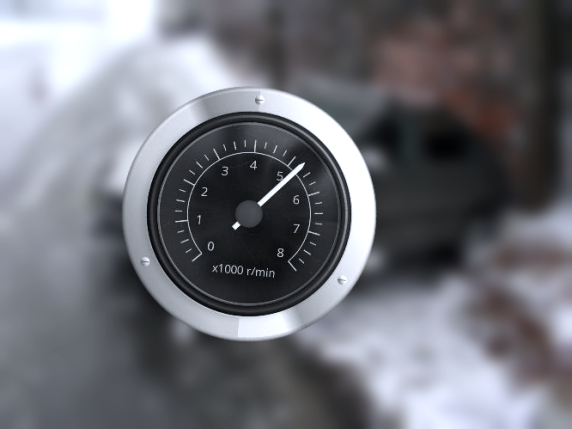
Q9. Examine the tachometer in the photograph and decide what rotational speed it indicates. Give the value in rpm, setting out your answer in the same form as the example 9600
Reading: 5250
